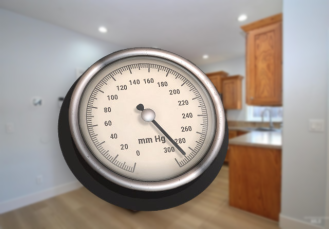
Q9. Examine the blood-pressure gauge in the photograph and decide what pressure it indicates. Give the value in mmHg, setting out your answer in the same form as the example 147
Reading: 290
